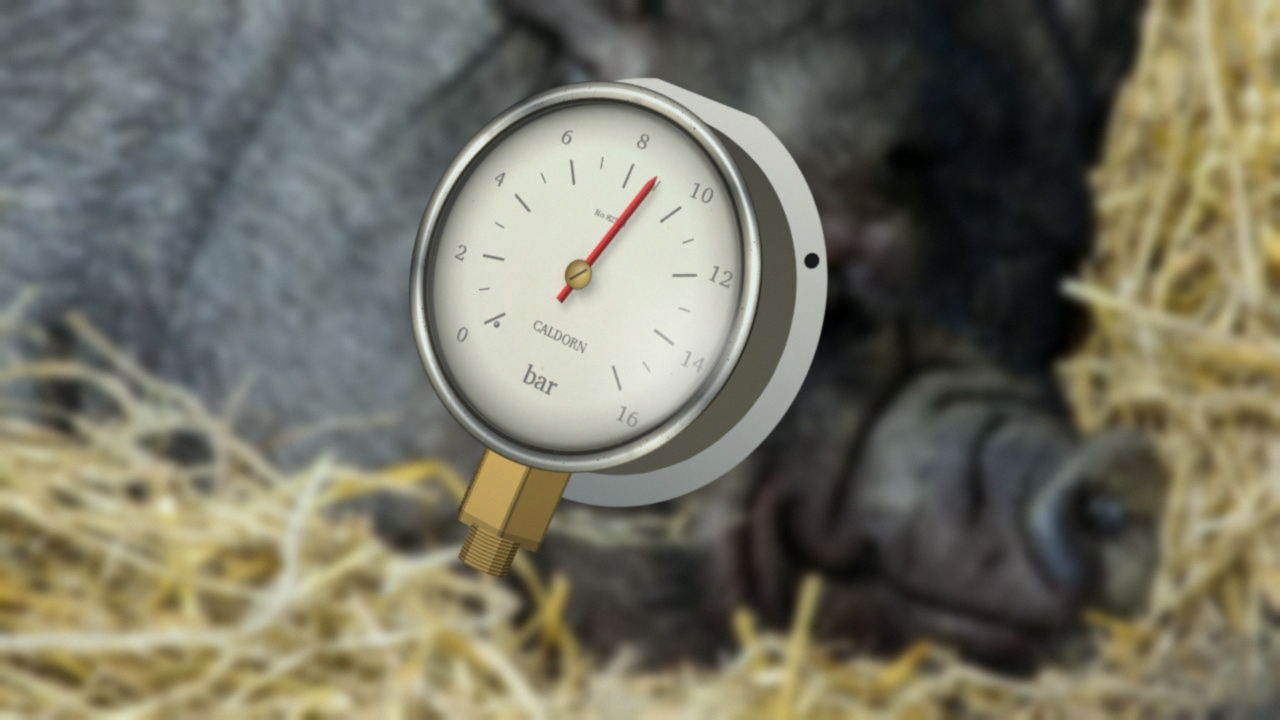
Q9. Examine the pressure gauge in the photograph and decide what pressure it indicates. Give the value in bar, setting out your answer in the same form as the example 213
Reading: 9
